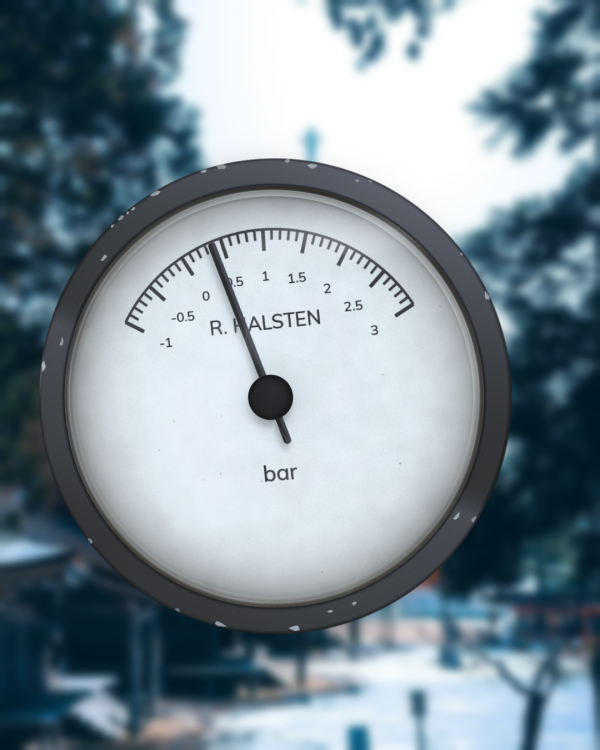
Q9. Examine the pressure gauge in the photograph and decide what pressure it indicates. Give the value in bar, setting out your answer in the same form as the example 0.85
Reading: 0.4
